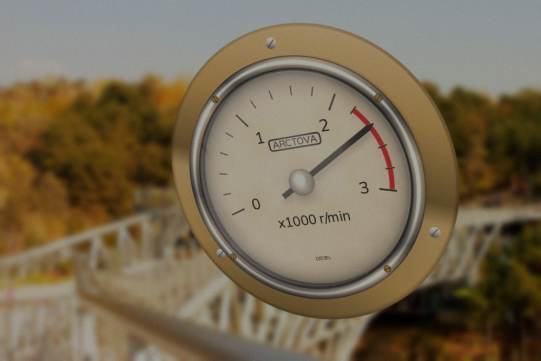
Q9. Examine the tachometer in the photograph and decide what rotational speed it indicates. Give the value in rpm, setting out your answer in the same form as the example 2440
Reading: 2400
